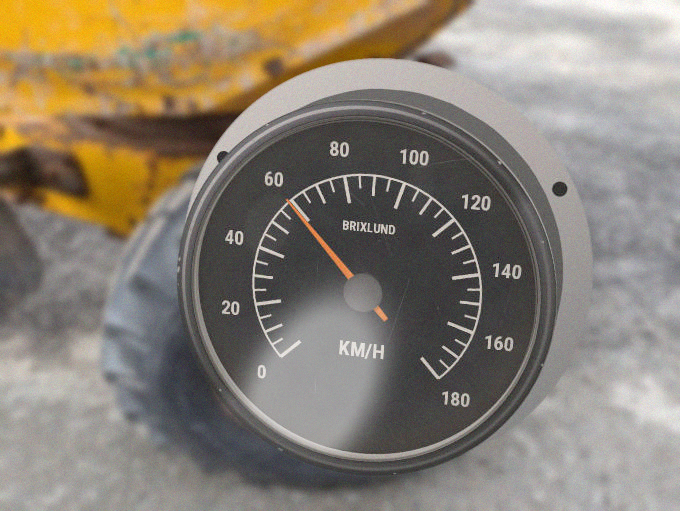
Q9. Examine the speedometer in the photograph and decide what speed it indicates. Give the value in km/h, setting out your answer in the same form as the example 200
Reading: 60
